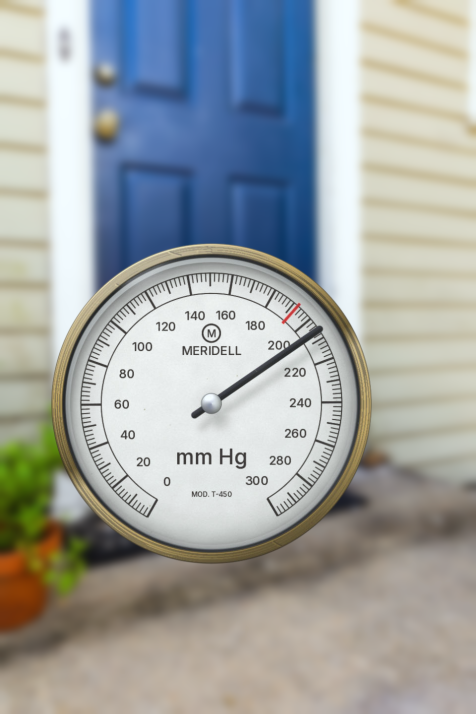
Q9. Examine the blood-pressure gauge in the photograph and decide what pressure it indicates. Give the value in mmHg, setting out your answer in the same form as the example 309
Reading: 206
